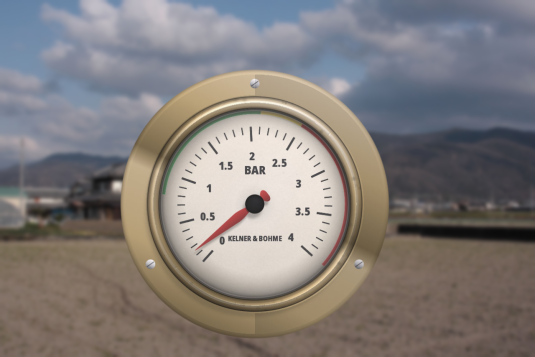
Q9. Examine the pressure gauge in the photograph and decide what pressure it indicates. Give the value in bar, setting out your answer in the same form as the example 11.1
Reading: 0.15
